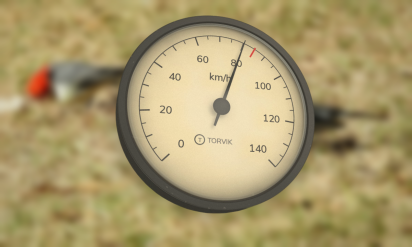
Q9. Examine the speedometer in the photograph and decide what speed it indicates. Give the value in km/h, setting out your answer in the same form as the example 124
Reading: 80
